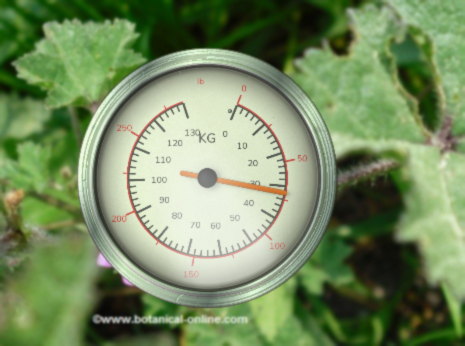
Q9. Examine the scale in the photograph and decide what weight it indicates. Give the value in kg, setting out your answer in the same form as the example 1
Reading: 32
